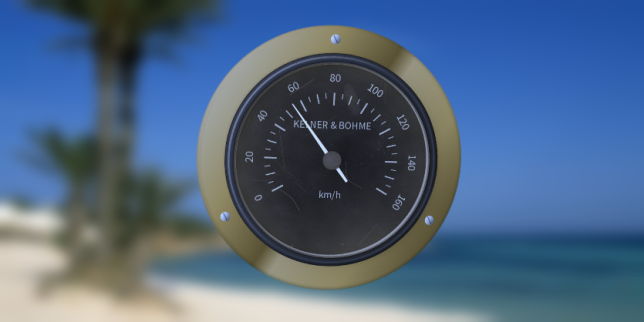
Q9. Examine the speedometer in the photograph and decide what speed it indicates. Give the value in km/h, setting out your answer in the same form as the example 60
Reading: 55
